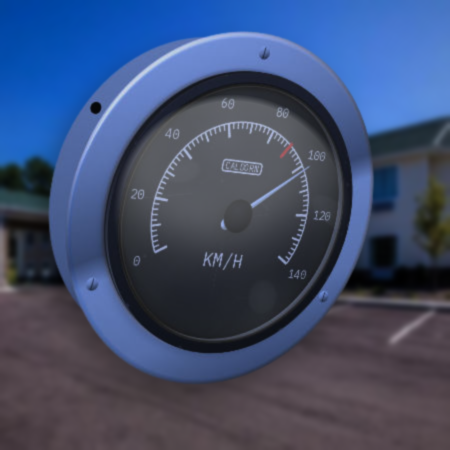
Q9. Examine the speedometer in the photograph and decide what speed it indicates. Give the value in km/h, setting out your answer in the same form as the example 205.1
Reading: 100
